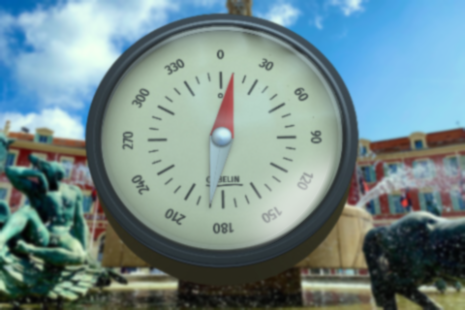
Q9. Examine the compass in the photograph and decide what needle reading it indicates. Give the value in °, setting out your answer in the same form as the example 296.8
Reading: 10
